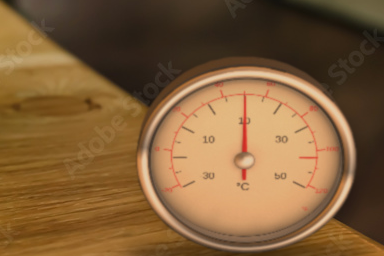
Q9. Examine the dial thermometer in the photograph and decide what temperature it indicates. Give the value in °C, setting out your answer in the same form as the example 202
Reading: 10
